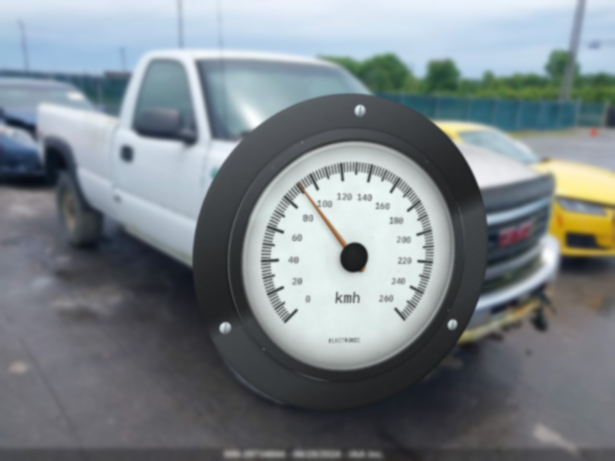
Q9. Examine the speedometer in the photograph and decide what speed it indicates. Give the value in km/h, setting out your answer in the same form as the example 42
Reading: 90
